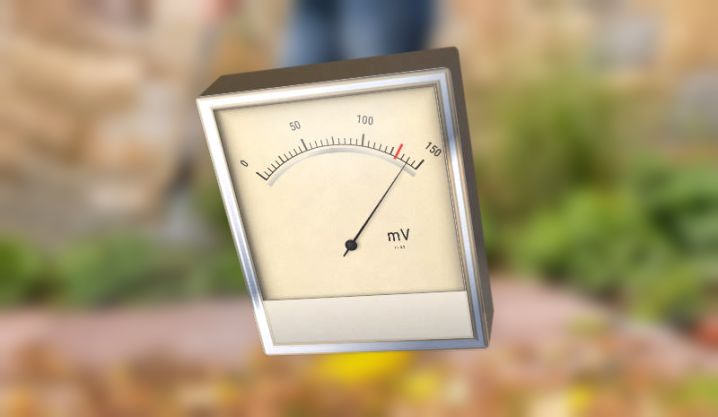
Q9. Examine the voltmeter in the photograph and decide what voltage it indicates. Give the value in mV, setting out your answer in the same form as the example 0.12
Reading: 140
